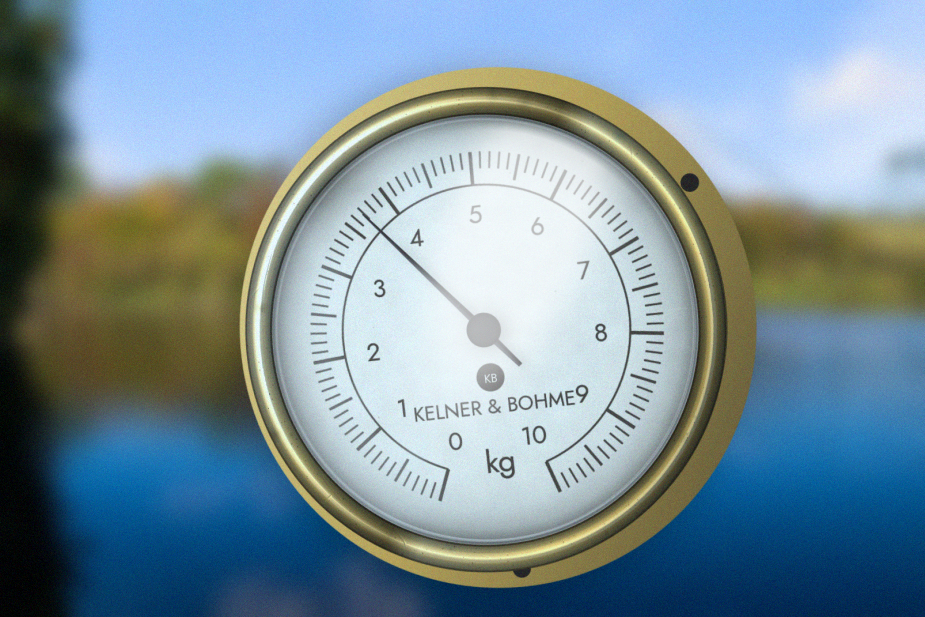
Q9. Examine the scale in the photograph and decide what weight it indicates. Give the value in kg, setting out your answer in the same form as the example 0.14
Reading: 3.7
